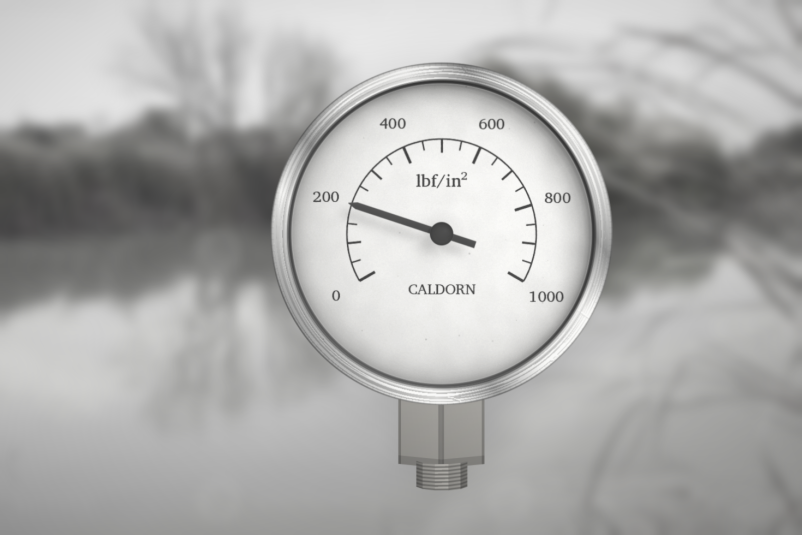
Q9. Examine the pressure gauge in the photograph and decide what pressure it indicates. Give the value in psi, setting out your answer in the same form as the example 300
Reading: 200
